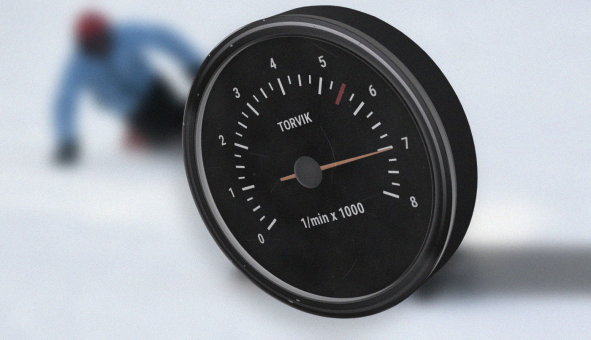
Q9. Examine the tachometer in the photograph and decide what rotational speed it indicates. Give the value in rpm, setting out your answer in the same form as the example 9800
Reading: 7000
